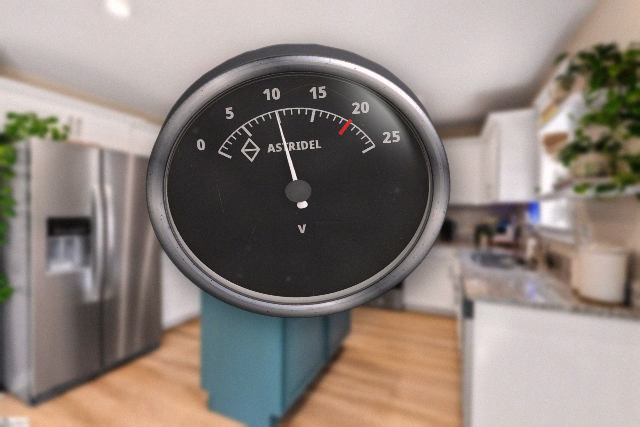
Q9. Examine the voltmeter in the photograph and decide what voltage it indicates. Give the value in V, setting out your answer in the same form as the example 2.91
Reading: 10
